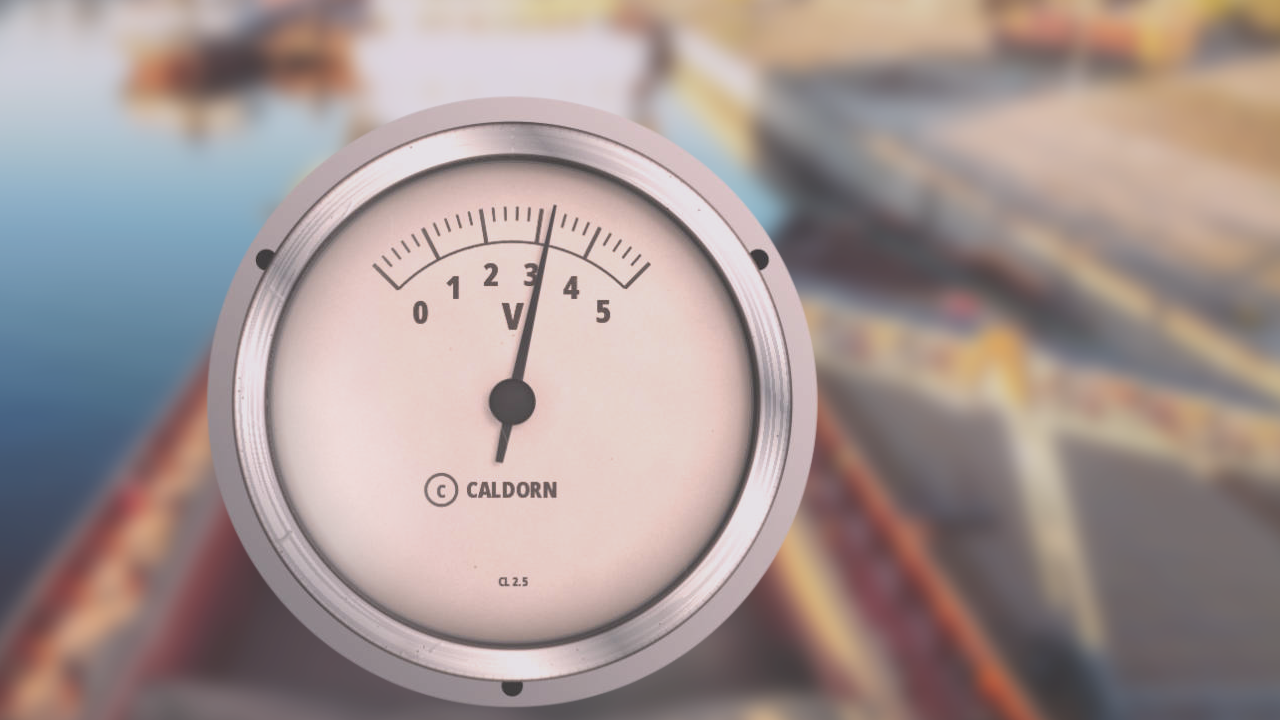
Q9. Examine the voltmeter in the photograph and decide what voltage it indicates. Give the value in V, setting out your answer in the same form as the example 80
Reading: 3.2
